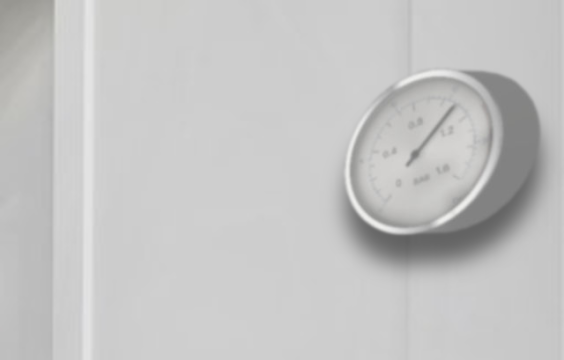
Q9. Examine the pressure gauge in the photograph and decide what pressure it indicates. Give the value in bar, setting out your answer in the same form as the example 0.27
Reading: 1.1
